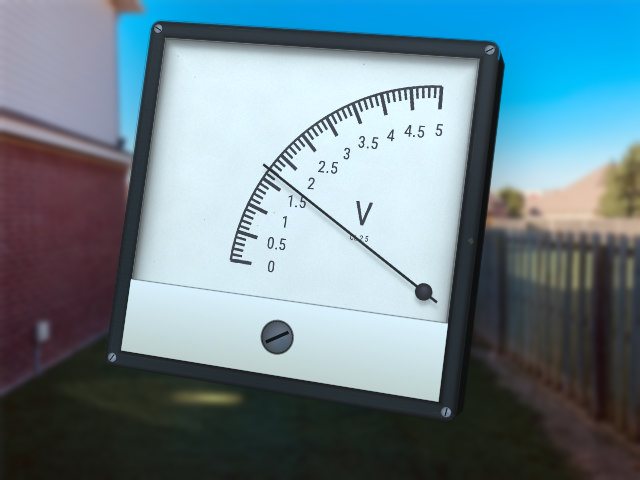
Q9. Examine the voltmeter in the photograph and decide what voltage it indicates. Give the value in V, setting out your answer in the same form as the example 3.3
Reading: 1.7
